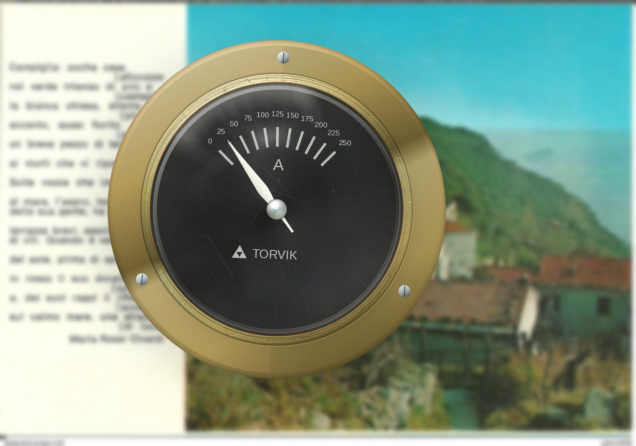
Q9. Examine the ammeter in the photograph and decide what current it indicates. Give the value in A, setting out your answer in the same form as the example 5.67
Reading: 25
